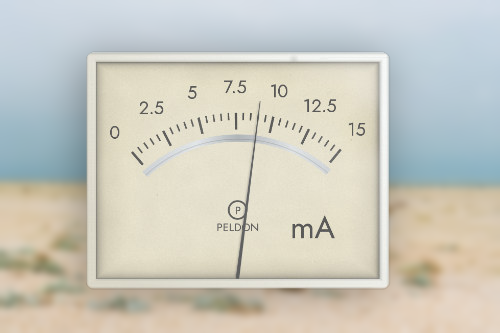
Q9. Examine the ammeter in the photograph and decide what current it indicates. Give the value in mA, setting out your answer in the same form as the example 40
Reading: 9
